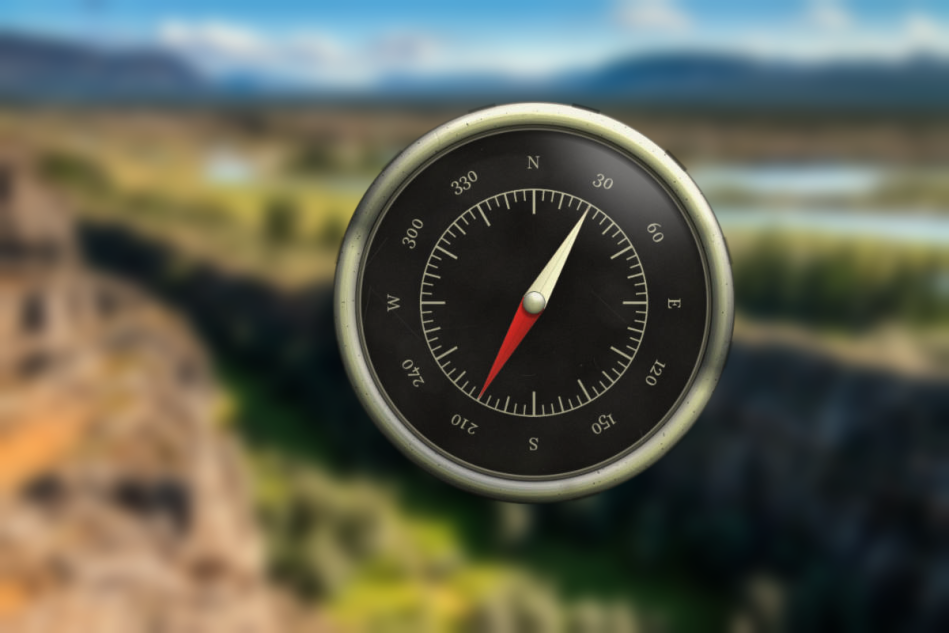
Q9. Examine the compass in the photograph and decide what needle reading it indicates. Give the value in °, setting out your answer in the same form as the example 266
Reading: 210
